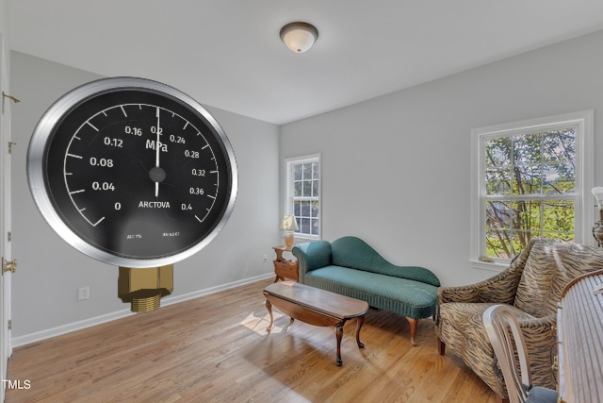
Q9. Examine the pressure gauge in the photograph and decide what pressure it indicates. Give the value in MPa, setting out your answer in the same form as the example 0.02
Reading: 0.2
